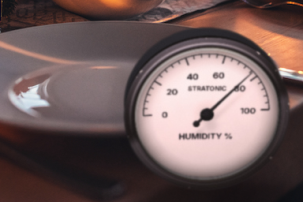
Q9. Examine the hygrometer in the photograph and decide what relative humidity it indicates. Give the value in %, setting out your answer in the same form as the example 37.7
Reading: 76
